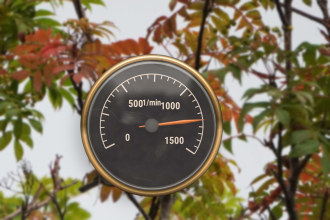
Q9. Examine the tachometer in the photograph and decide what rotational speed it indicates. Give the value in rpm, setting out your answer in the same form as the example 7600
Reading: 1250
